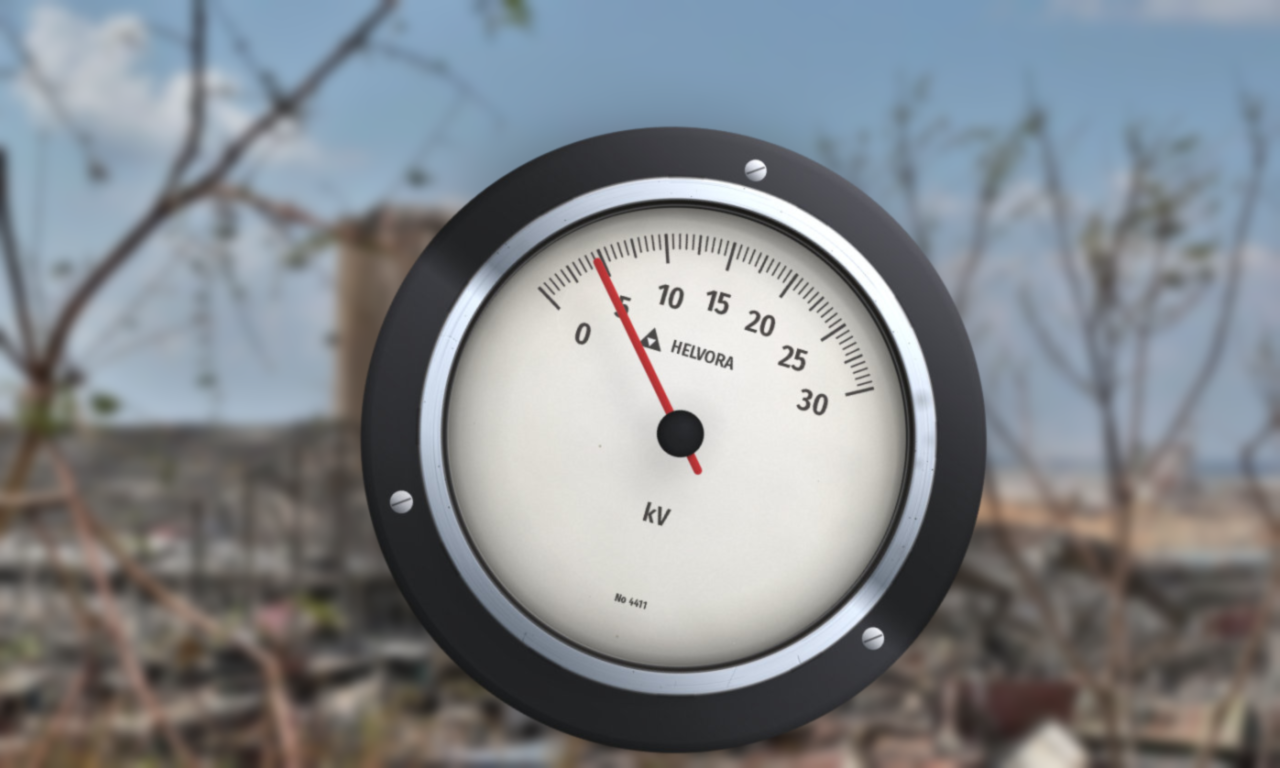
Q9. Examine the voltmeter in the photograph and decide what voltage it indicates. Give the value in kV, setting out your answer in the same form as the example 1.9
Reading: 4.5
